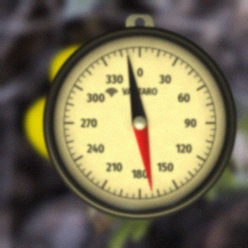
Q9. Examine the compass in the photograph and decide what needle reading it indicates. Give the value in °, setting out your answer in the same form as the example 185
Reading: 170
